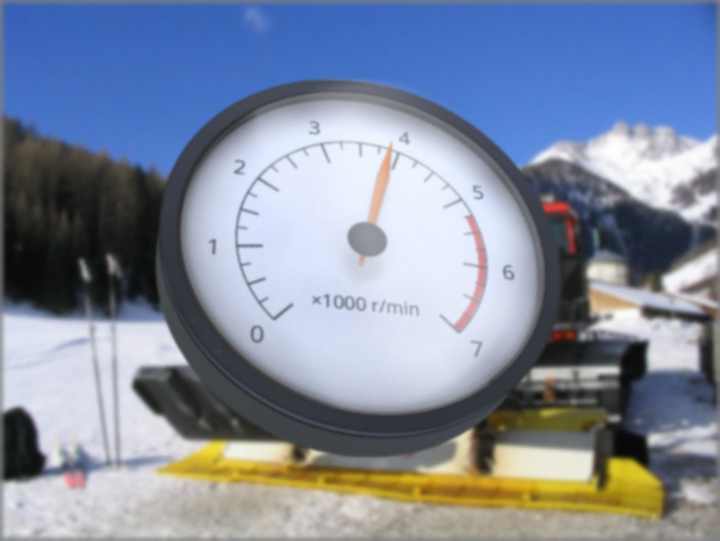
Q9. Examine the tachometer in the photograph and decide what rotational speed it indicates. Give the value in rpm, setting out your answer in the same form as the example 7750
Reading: 3875
